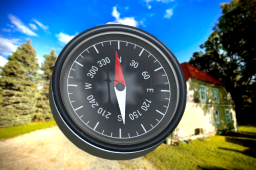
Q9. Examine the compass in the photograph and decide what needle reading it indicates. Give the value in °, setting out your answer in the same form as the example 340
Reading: 355
